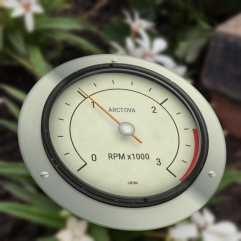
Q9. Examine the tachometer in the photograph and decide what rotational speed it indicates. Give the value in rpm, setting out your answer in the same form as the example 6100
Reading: 1000
